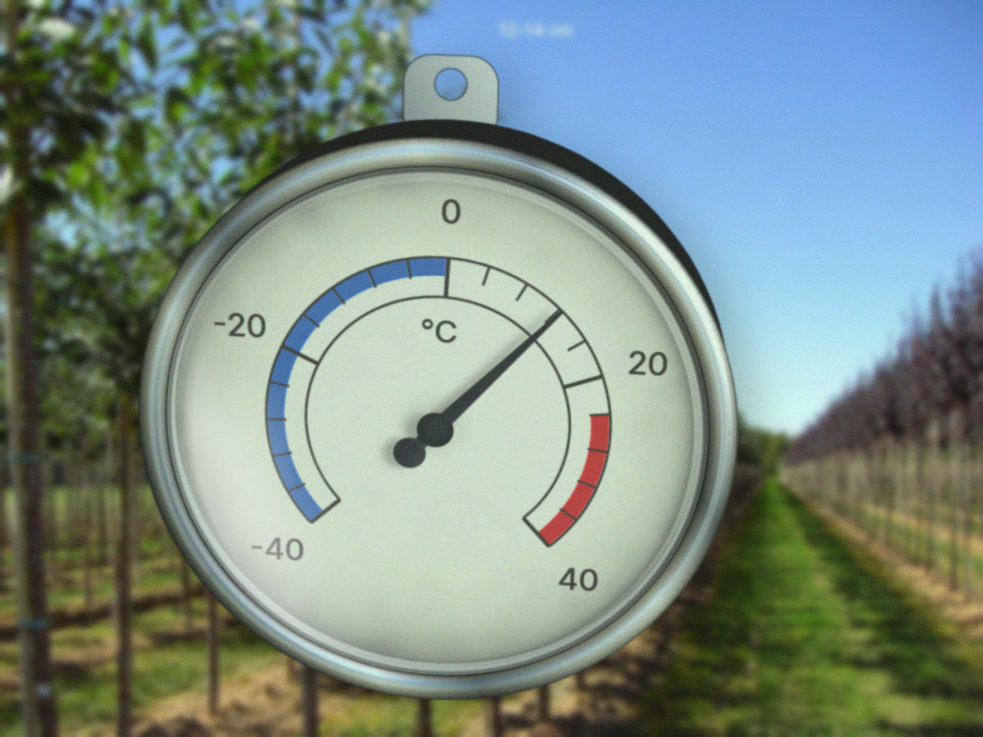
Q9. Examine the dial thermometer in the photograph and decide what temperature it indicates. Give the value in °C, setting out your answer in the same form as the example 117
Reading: 12
